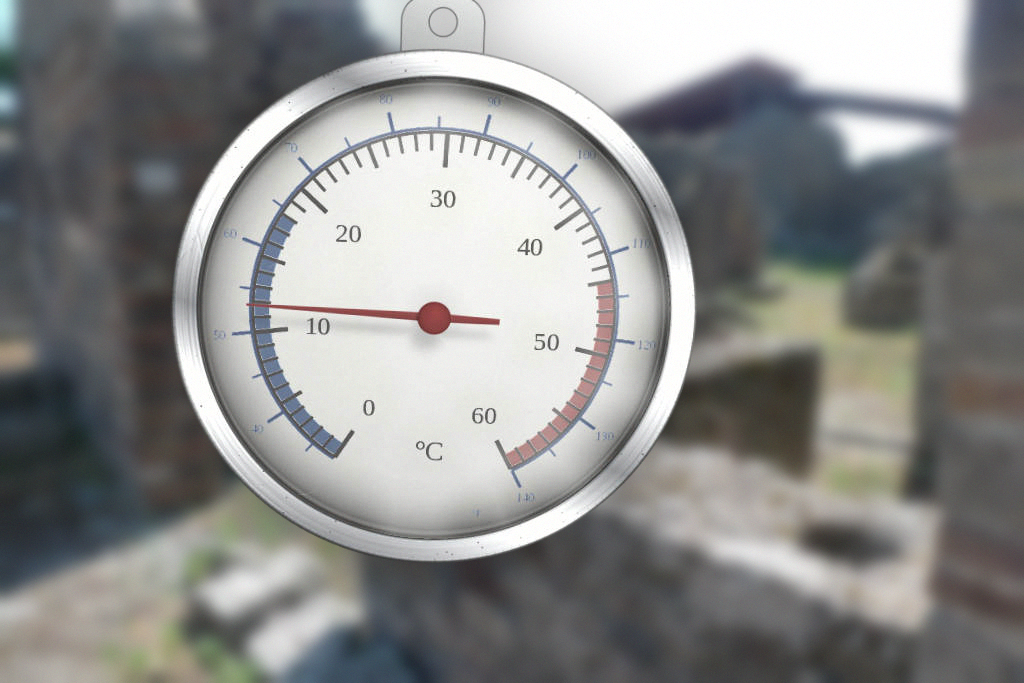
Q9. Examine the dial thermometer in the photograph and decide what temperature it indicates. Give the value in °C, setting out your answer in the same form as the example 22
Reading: 12
